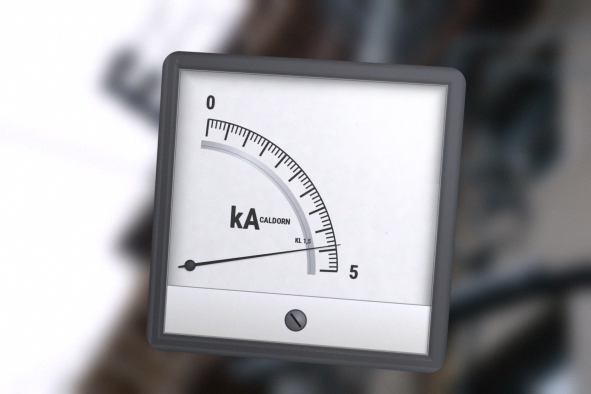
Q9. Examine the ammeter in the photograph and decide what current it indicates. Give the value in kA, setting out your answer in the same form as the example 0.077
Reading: 4.4
